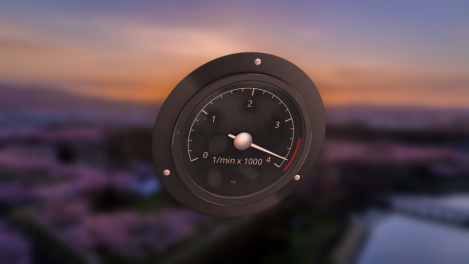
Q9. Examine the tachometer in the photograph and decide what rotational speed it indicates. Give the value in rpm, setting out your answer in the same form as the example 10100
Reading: 3800
